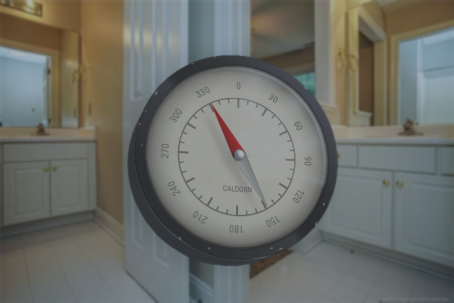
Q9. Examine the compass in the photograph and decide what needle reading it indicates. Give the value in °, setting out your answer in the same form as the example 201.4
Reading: 330
